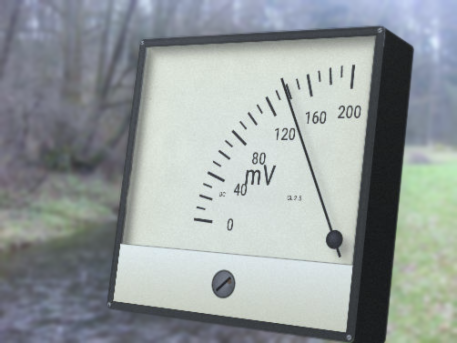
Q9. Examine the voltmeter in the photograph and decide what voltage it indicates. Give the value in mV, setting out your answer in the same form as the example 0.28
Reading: 140
